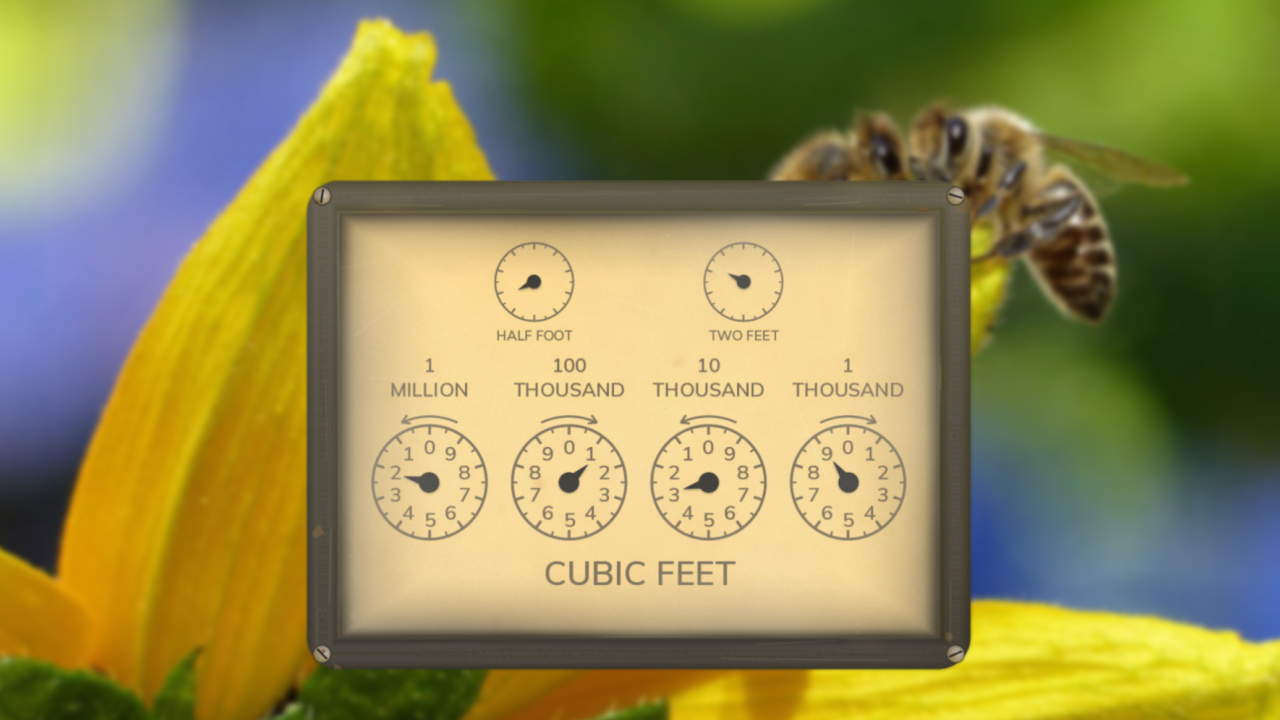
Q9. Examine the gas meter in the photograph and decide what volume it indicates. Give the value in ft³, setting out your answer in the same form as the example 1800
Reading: 212900
